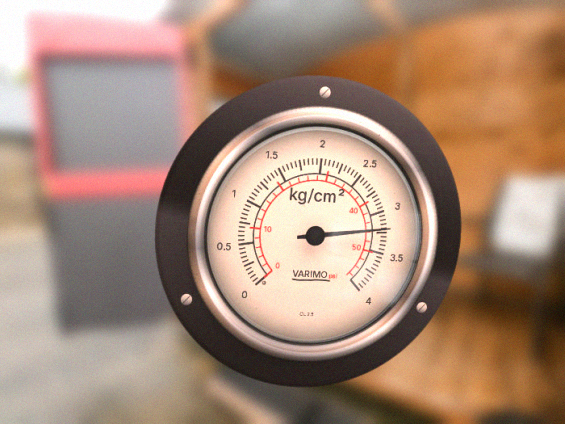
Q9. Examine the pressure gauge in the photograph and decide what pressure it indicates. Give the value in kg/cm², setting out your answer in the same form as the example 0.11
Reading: 3.2
